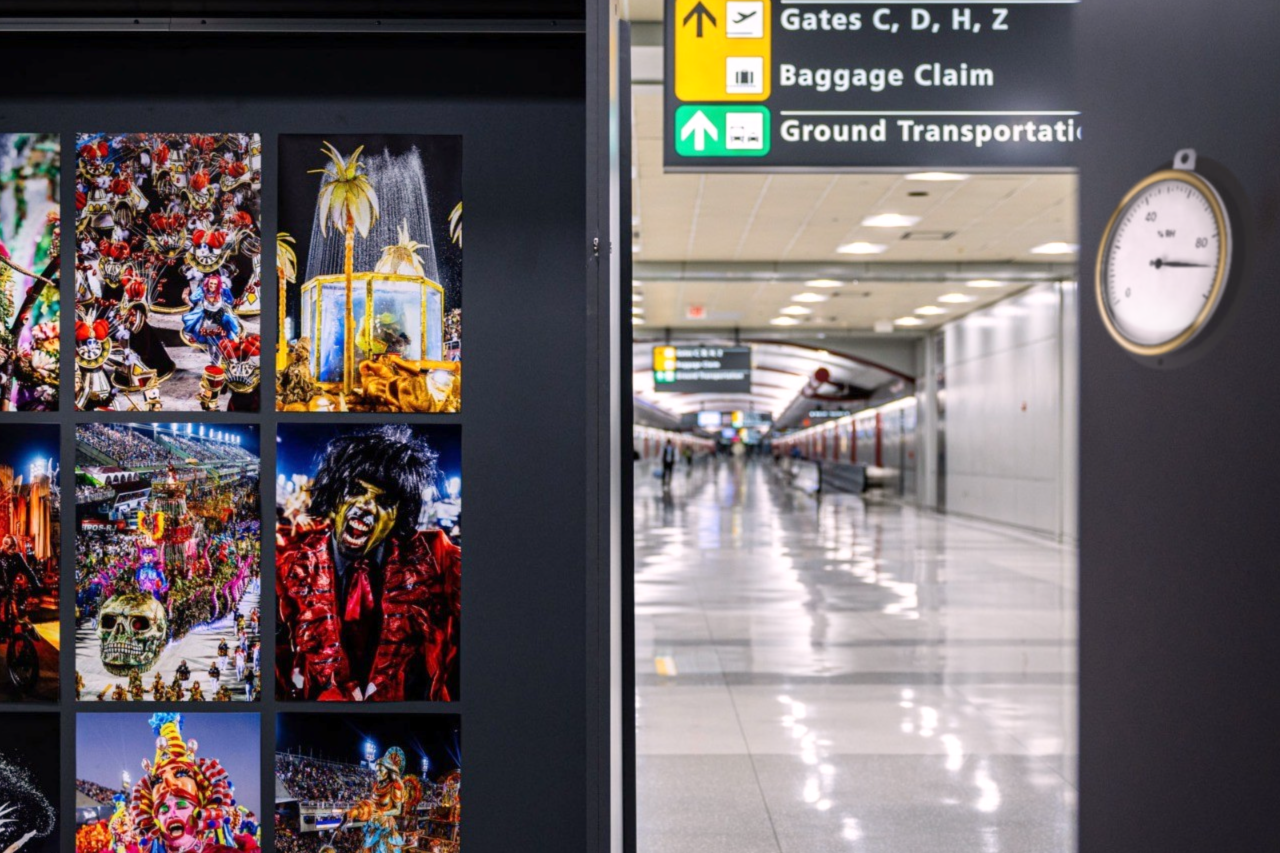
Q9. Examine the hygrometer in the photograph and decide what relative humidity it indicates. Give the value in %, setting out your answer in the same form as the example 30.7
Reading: 90
